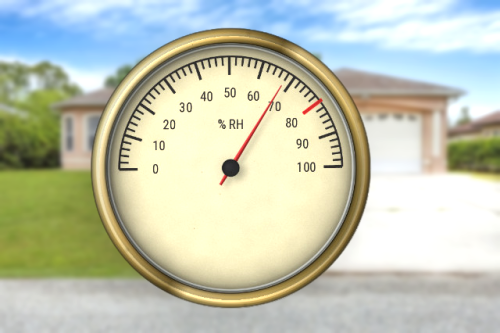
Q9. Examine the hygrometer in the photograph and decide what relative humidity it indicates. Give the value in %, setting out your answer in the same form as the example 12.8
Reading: 68
